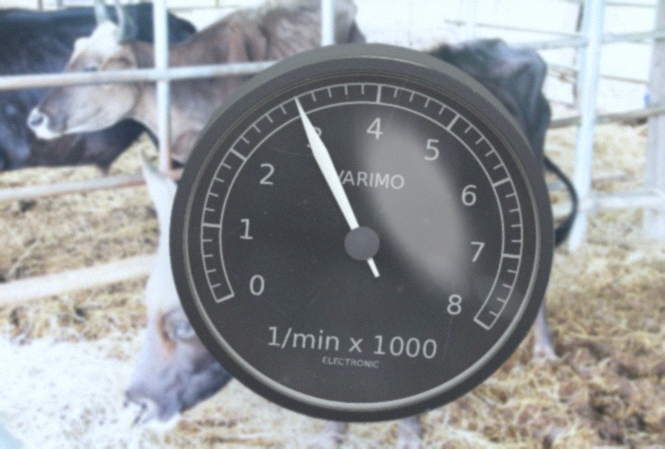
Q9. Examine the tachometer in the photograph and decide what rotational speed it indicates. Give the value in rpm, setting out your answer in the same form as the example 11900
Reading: 3000
